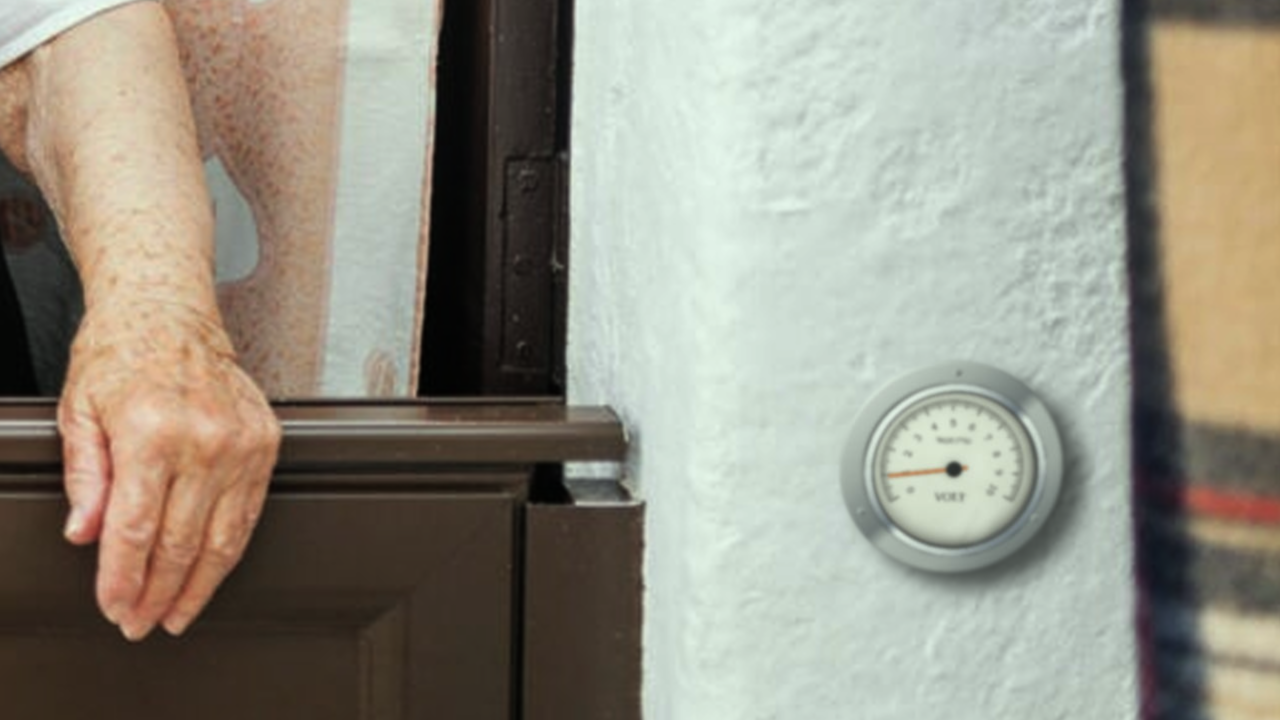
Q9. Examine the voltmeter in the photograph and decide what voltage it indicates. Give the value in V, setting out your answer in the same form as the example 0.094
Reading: 1
